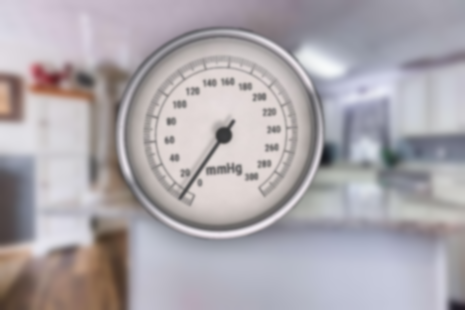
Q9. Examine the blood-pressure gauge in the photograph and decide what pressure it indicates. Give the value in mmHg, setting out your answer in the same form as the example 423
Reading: 10
